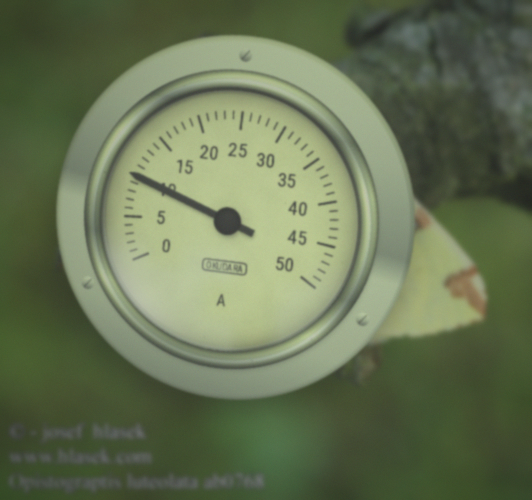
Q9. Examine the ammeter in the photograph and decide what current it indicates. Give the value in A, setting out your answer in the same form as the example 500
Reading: 10
